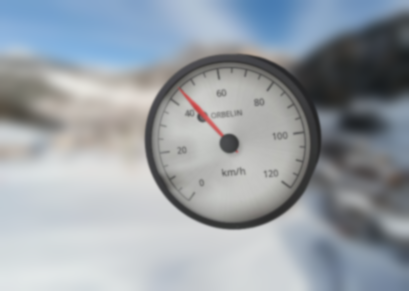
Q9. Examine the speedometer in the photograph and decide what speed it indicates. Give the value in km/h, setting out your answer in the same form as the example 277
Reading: 45
